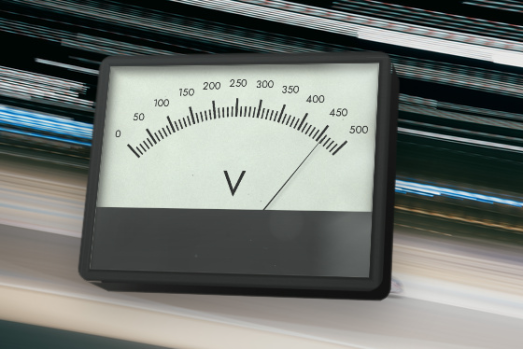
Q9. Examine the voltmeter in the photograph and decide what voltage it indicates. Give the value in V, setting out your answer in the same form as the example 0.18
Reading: 460
